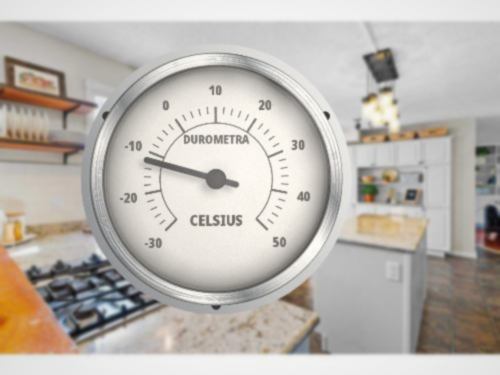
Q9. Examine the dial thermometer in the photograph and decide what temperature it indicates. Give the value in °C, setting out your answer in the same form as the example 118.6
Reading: -12
